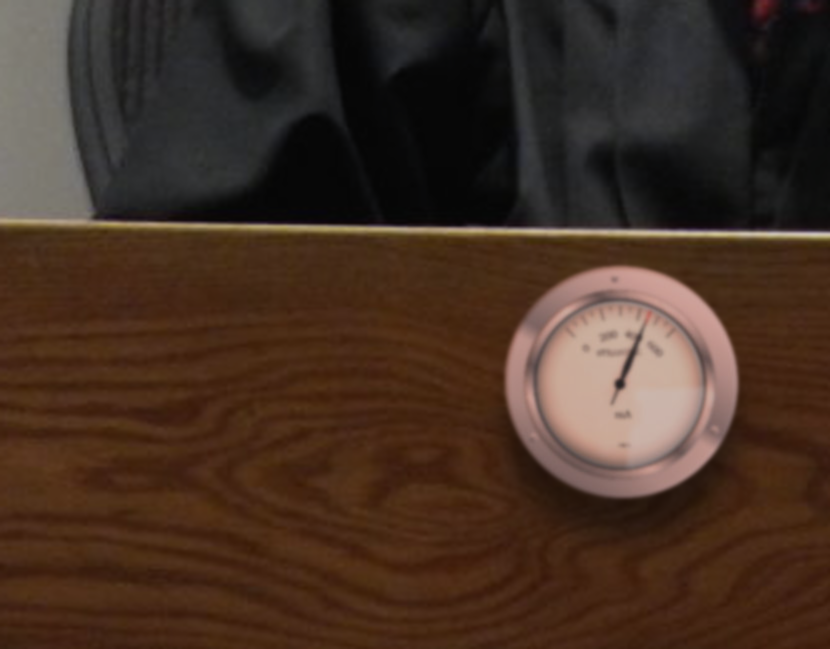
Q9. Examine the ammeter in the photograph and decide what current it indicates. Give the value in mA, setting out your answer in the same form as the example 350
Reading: 450
